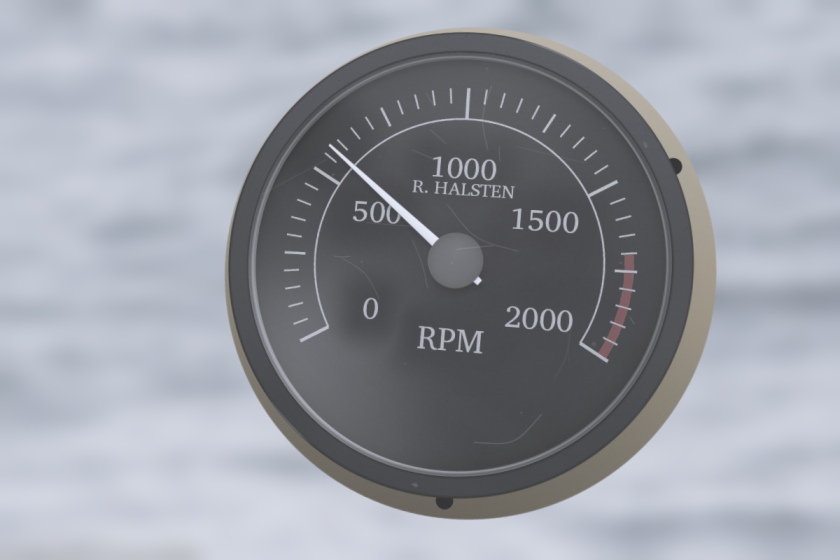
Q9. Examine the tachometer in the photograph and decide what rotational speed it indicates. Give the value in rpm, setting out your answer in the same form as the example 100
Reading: 575
